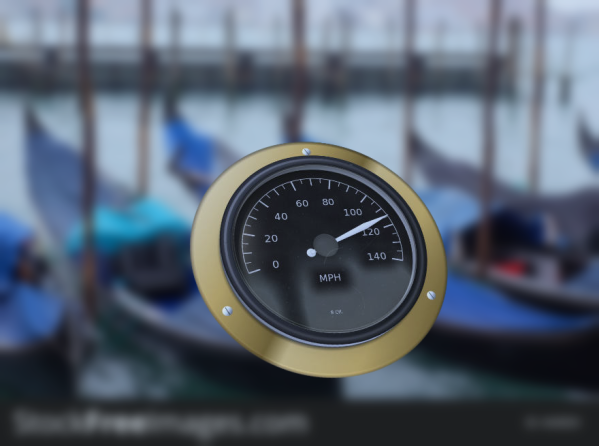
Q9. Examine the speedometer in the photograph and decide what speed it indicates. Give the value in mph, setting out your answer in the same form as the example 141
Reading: 115
